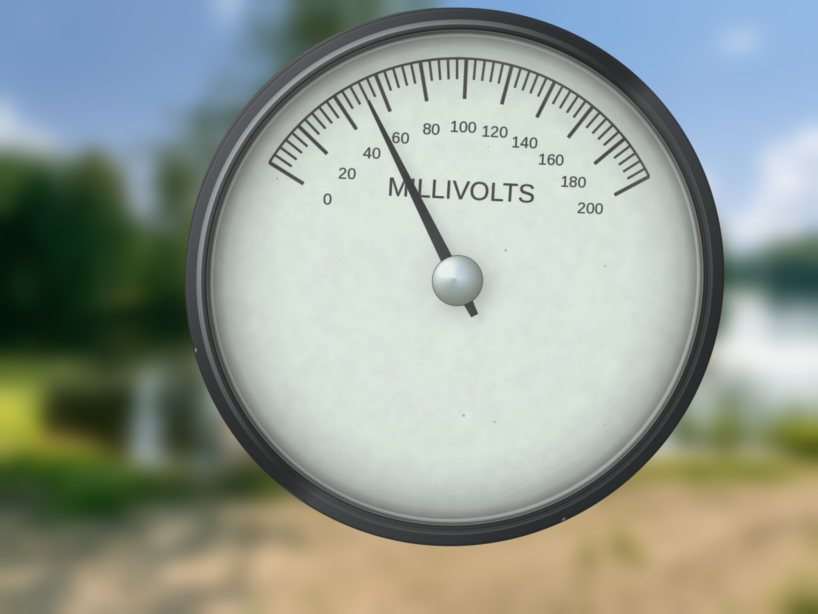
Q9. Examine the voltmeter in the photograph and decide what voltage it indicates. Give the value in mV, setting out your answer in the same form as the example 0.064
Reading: 52
